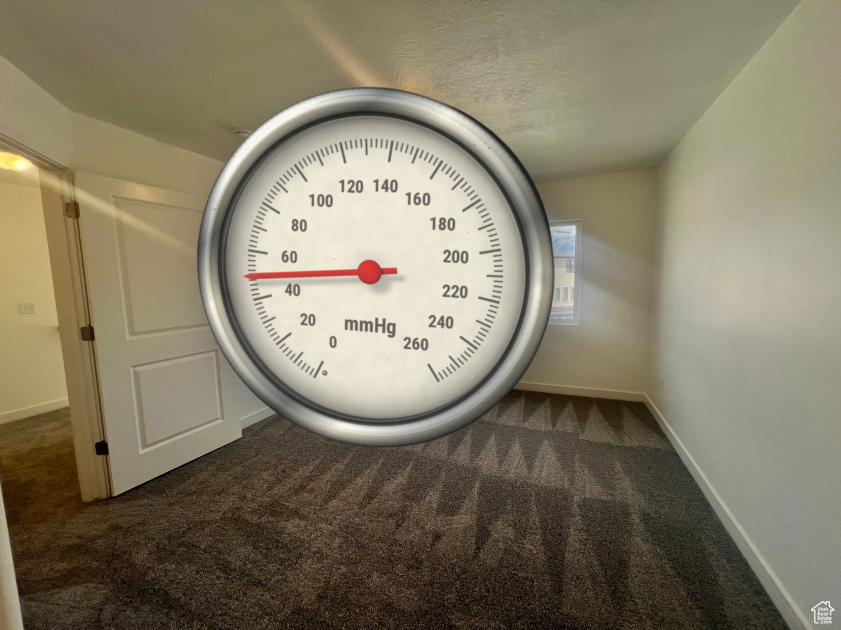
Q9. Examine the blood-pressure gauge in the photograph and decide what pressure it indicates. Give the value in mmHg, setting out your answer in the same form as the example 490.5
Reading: 50
